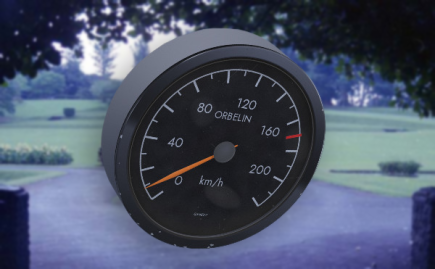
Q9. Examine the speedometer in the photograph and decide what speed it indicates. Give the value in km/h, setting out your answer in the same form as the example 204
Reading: 10
